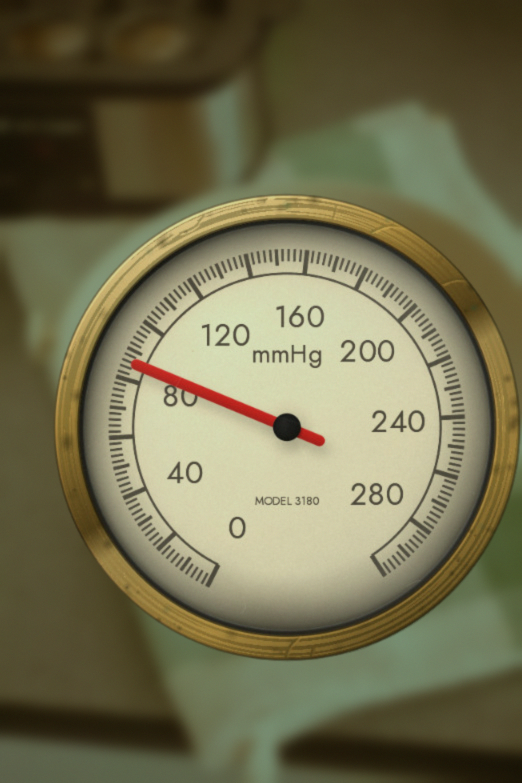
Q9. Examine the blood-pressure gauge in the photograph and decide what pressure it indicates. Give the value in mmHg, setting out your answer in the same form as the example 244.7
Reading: 86
